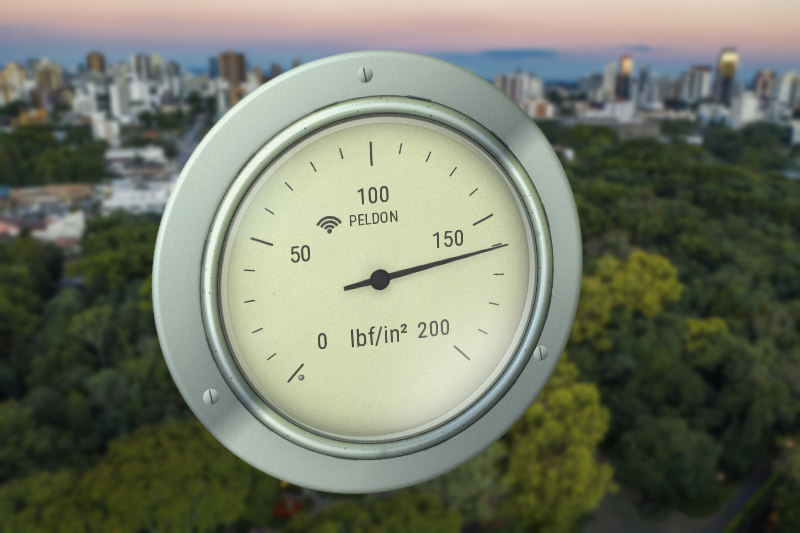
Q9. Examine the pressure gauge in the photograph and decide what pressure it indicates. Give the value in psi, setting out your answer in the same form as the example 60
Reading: 160
